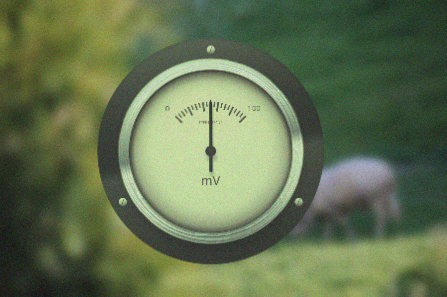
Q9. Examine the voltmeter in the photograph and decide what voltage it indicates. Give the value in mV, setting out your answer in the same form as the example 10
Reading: 50
